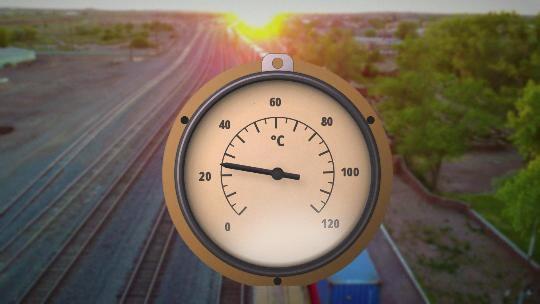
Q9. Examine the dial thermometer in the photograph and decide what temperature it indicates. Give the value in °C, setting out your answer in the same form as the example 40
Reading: 25
